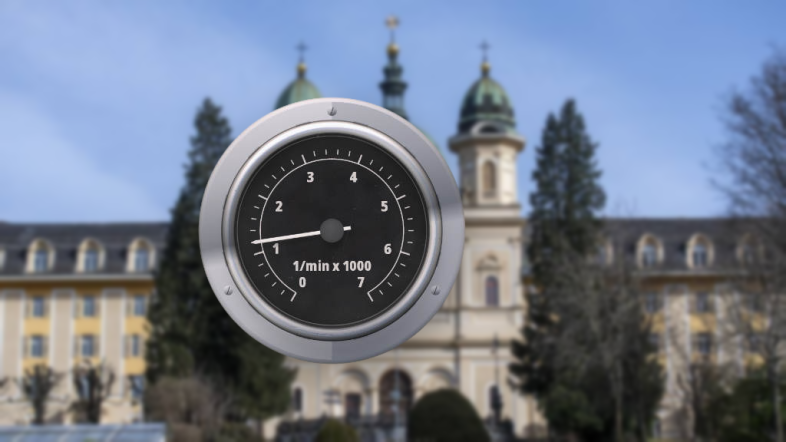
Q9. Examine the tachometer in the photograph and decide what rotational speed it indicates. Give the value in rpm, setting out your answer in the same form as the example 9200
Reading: 1200
